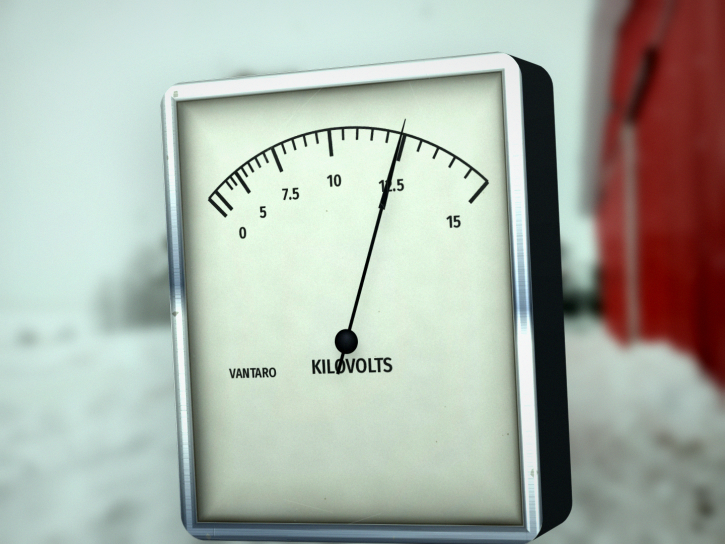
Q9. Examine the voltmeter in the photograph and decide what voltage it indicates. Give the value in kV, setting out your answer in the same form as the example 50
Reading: 12.5
